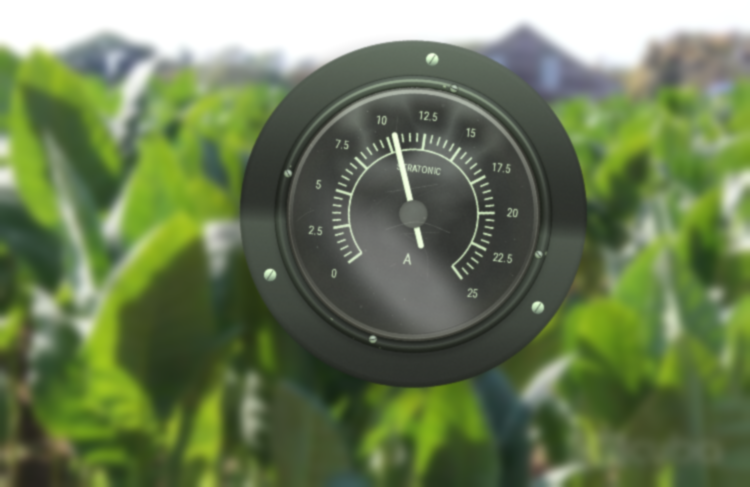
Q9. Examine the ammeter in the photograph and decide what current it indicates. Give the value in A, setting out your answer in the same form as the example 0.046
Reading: 10.5
